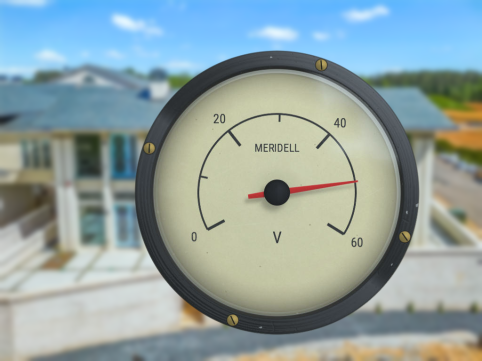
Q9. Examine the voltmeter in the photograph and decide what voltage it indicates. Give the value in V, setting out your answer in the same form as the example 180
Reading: 50
